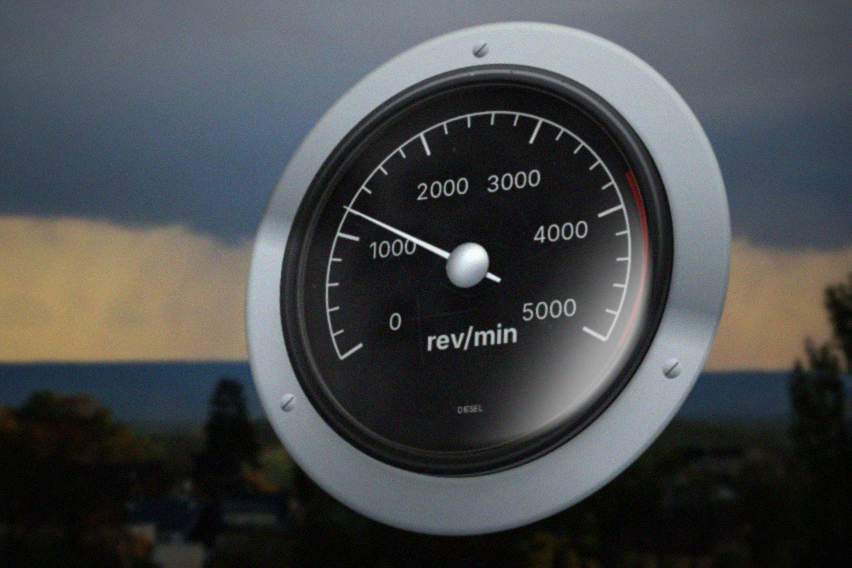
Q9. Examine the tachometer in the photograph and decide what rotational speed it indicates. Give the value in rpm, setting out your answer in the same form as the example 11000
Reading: 1200
